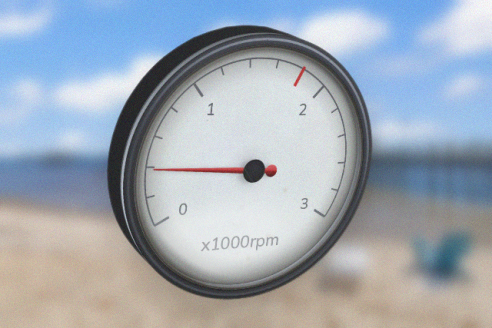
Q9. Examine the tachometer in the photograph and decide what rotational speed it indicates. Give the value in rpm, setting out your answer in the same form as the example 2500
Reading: 400
